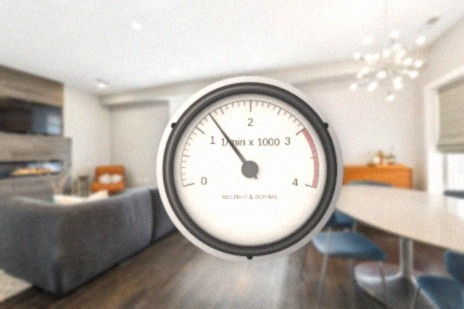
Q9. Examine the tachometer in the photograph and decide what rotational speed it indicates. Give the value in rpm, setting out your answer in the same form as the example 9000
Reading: 1300
